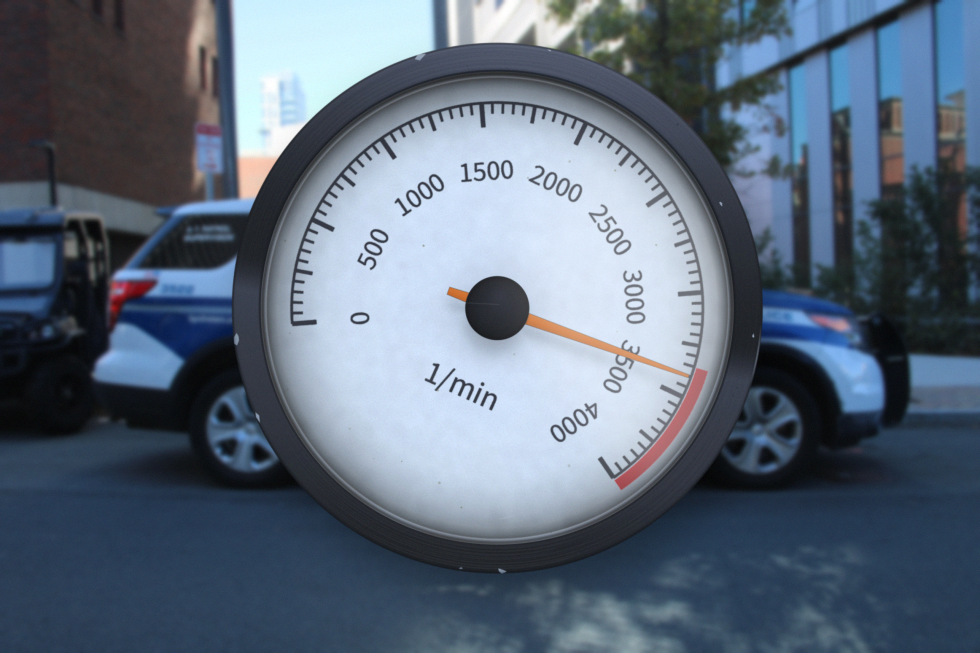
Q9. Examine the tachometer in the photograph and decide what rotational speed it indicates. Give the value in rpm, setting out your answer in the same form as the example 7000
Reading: 3400
